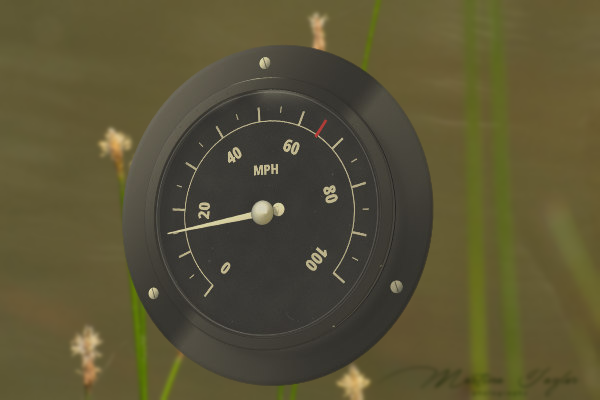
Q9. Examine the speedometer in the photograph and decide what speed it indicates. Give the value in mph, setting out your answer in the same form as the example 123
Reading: 15
